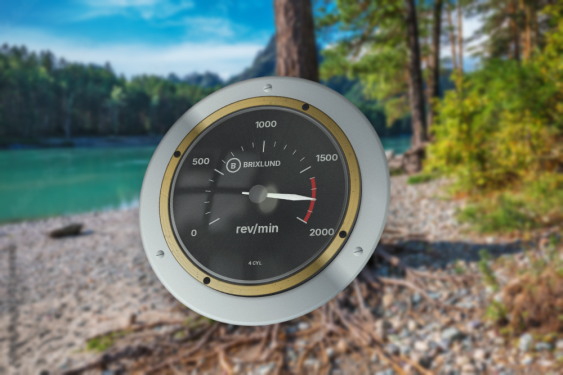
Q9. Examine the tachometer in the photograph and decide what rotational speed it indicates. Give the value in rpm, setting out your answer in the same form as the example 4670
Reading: 1800
